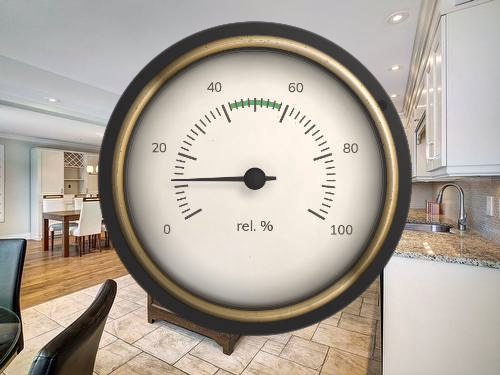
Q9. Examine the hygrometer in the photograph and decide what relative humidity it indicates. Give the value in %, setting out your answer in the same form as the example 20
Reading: 12
